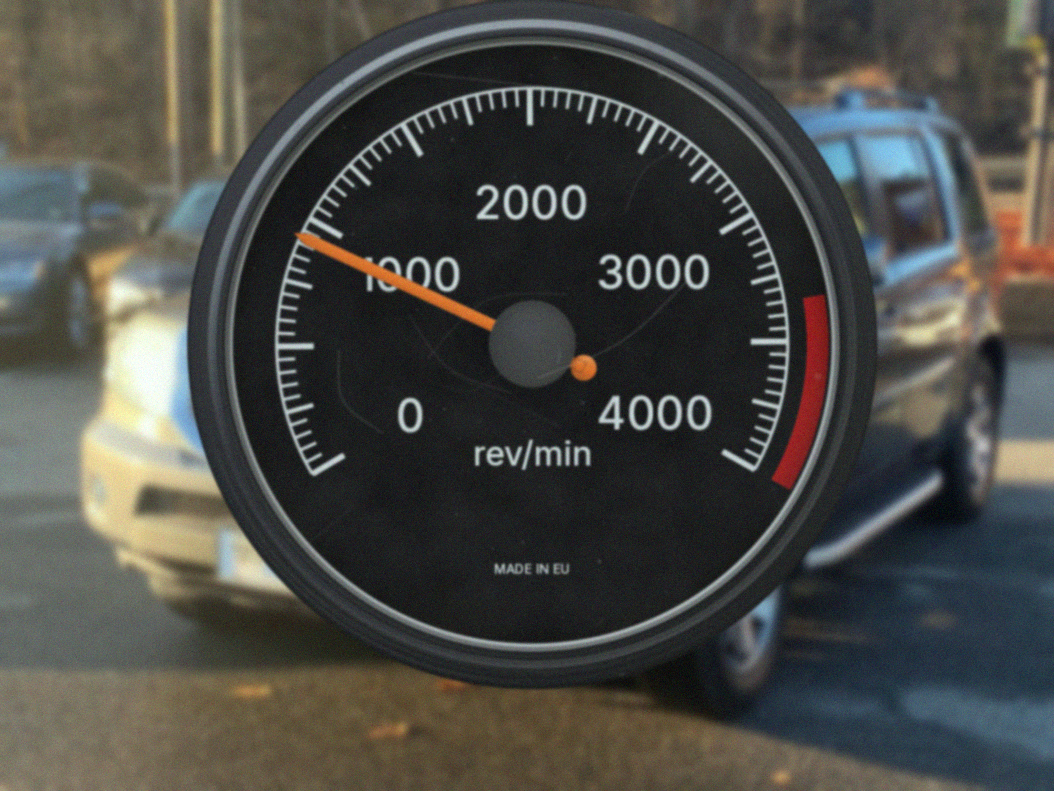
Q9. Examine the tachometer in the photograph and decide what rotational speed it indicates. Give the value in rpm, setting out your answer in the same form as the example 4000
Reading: 925
